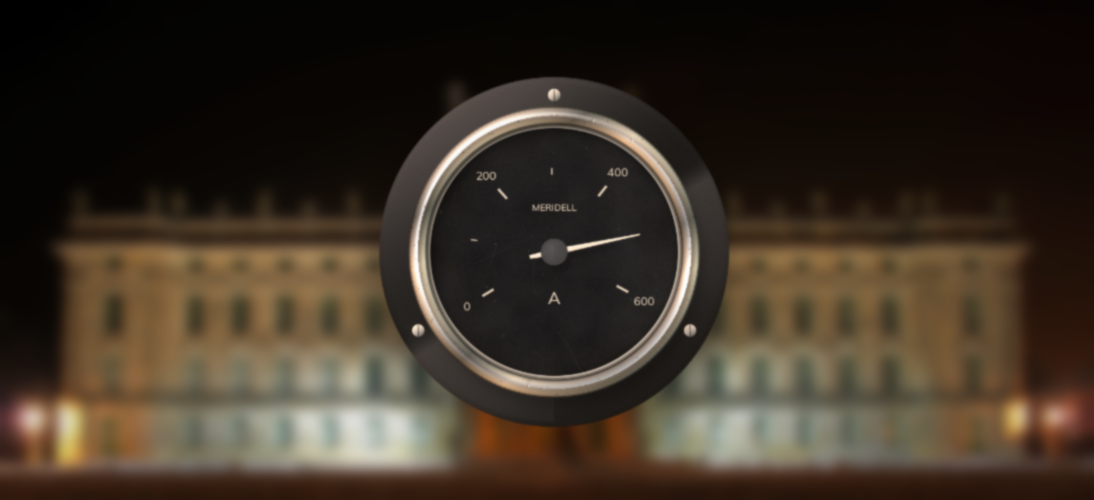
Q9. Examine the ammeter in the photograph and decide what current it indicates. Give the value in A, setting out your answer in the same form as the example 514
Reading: 500
